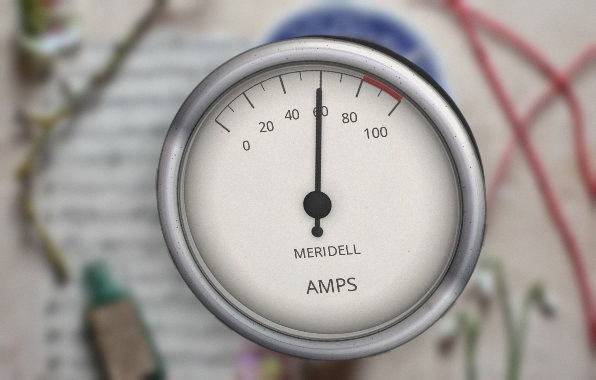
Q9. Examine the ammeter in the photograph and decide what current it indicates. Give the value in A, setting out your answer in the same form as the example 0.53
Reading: 60
